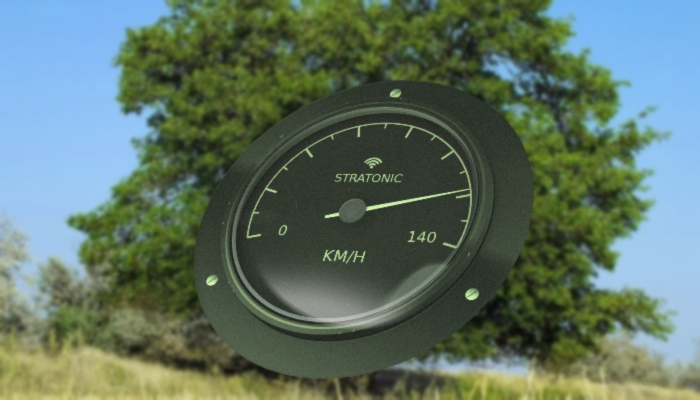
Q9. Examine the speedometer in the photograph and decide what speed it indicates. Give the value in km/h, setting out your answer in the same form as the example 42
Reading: 120
